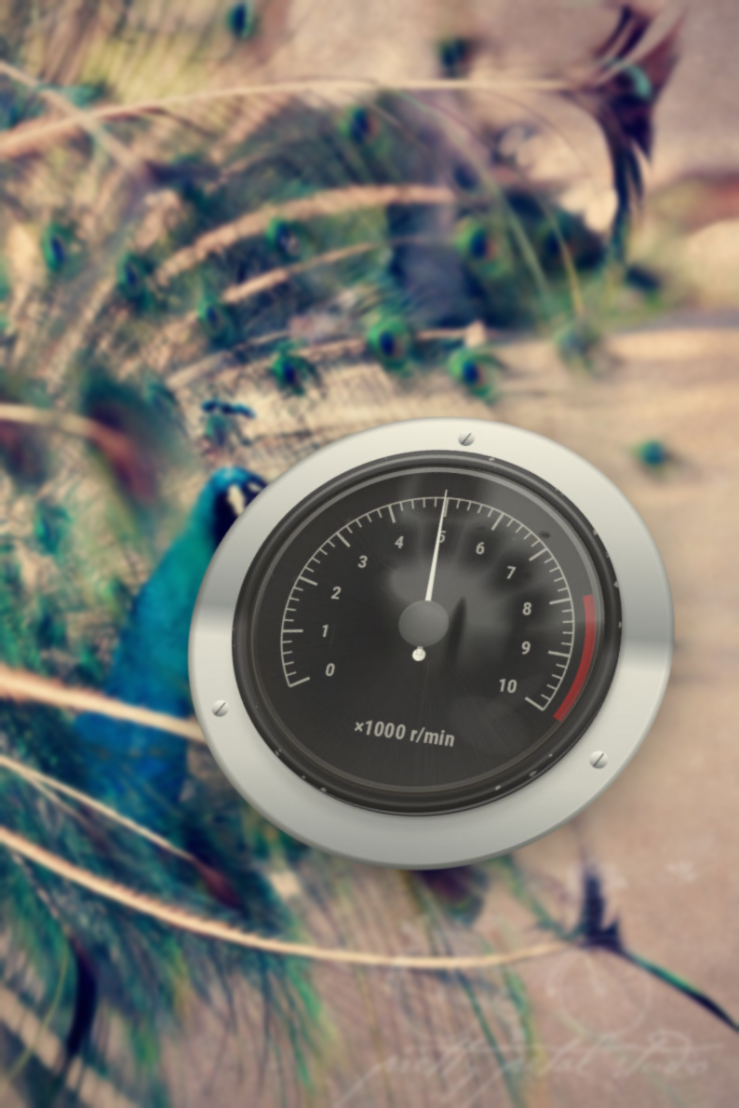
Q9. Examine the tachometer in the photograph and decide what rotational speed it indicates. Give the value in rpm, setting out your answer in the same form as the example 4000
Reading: 5000
